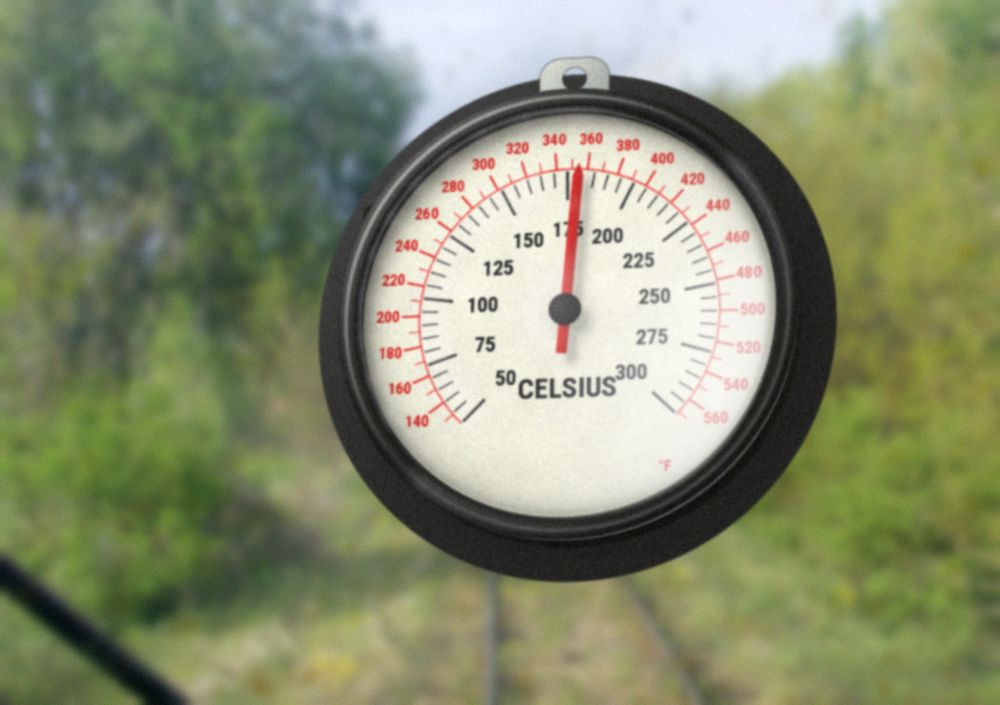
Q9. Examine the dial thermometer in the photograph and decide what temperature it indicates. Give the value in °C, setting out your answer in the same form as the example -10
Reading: 180
